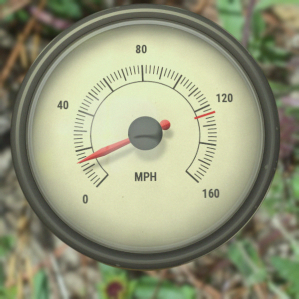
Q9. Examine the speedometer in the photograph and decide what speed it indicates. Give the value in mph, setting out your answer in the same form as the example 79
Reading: 14
